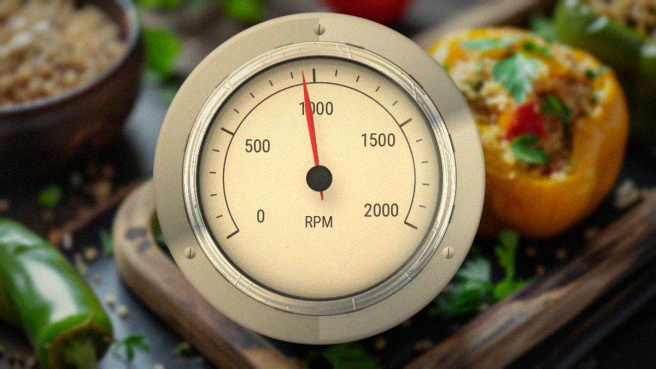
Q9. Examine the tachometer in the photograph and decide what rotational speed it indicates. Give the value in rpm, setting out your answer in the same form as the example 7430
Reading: 950
